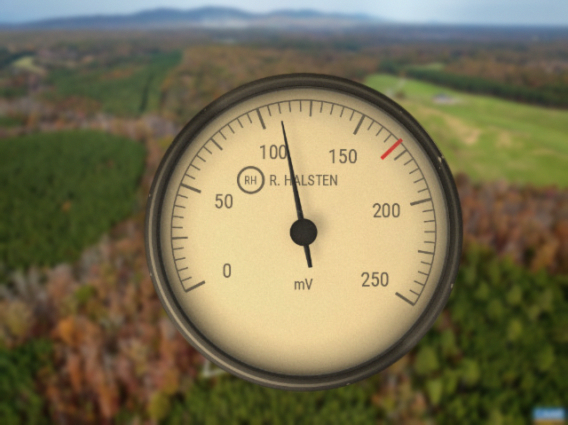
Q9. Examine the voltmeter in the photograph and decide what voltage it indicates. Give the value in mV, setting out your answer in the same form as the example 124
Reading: 110
